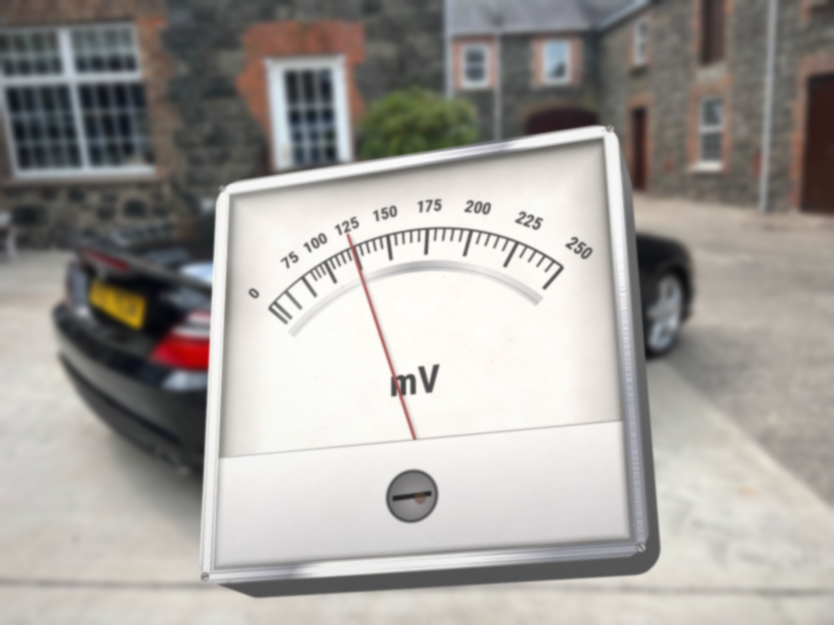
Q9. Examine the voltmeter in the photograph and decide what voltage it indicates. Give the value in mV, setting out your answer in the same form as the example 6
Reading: 125
